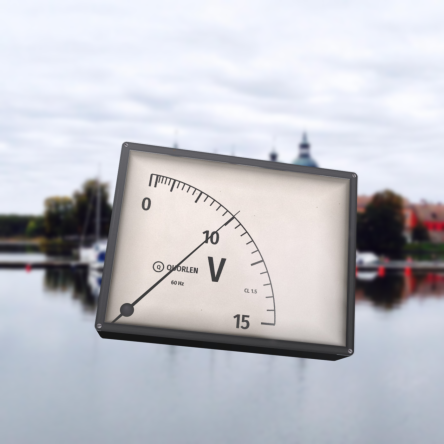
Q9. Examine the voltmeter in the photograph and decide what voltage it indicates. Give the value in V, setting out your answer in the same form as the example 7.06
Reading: 10
